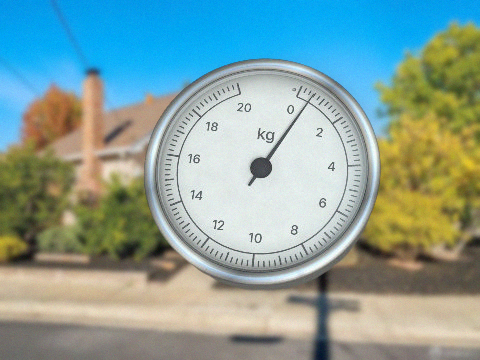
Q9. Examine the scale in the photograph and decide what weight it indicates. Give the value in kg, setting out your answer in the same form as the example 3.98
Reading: 0.6
